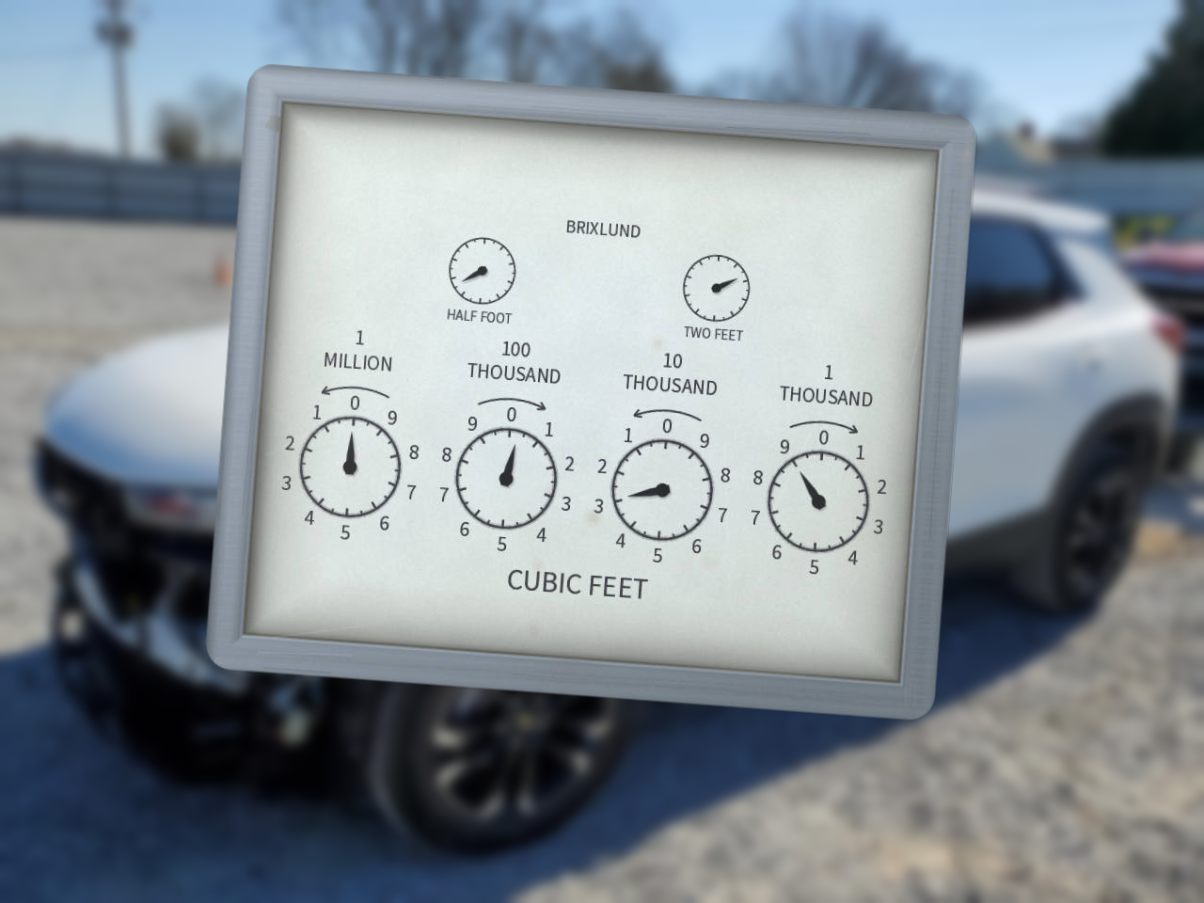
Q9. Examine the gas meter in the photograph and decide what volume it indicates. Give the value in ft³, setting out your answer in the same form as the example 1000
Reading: 2900
